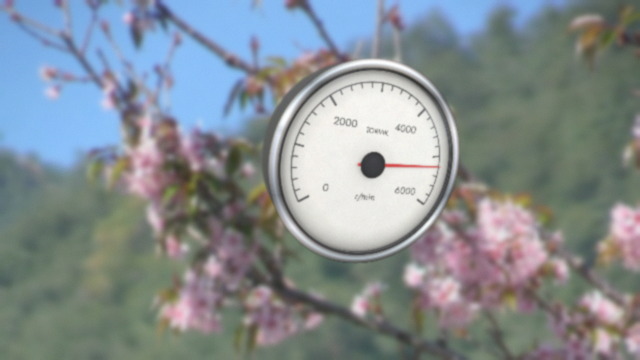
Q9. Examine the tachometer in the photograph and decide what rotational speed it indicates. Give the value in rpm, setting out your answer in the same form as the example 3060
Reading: 5200
